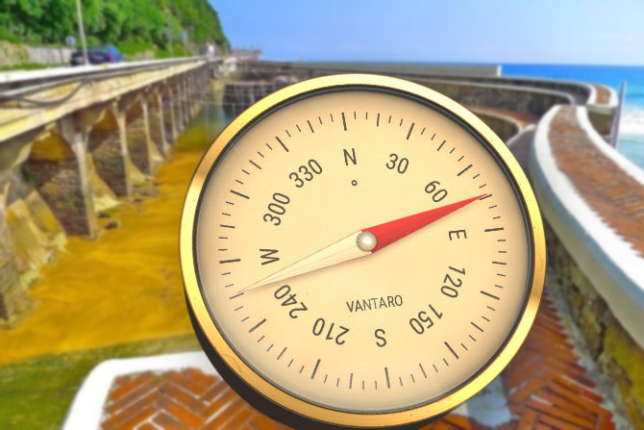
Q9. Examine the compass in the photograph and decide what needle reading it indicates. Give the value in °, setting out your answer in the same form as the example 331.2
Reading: 75
